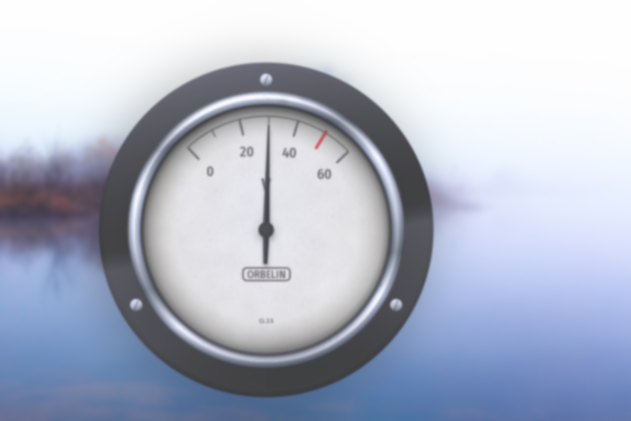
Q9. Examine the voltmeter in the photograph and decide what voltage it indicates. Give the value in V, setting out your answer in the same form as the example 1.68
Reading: 30
